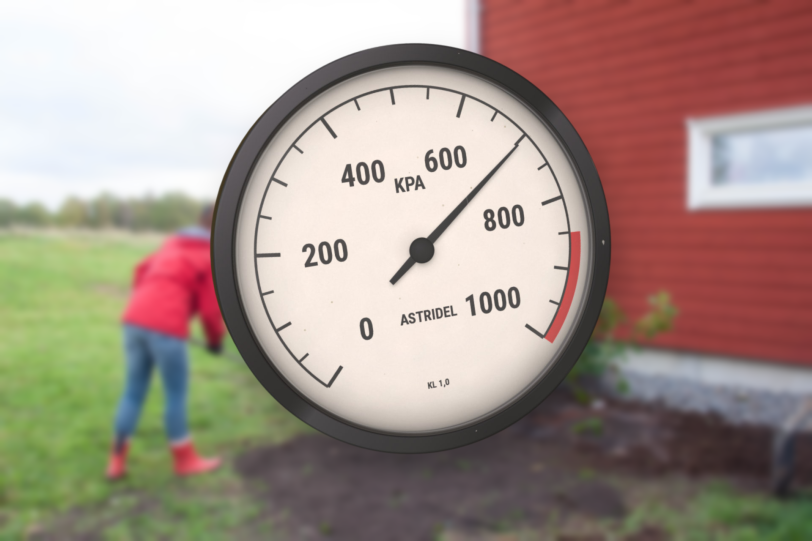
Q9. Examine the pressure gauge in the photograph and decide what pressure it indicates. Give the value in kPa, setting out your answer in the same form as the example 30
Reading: 700
